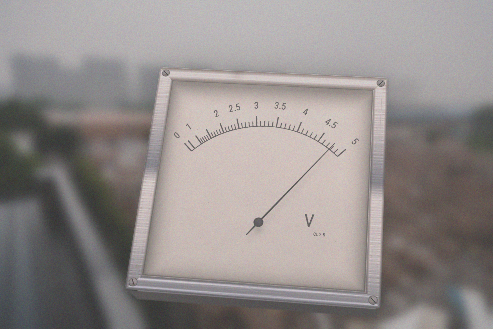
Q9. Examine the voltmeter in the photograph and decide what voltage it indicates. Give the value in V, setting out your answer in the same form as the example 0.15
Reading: 4.8
